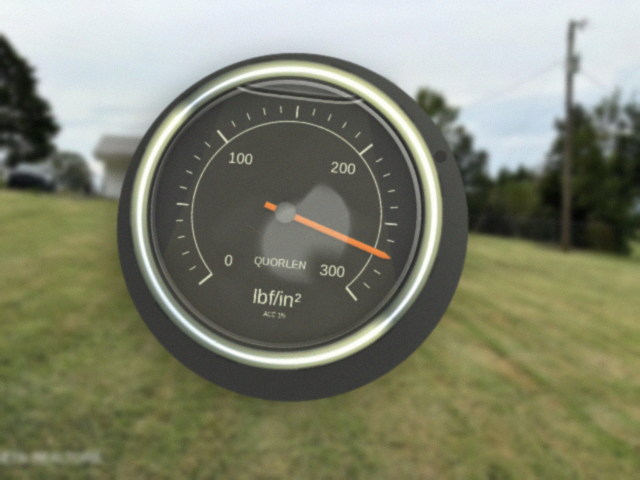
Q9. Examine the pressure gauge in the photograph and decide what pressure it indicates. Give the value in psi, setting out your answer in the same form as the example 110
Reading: 270
